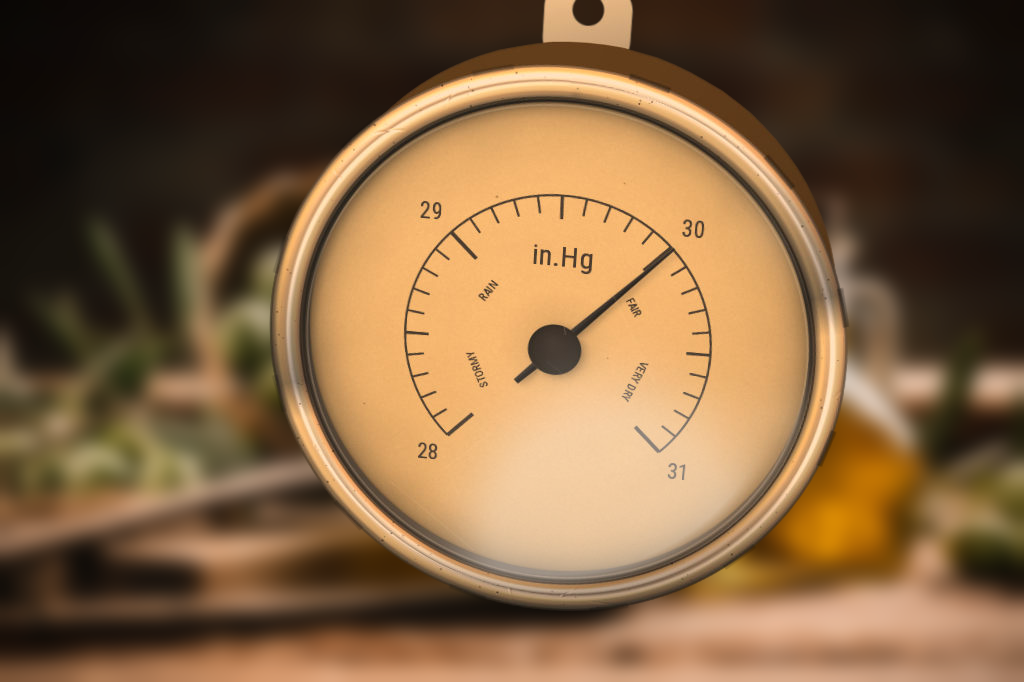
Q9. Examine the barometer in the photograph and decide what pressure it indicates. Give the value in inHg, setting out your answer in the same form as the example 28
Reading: 30
